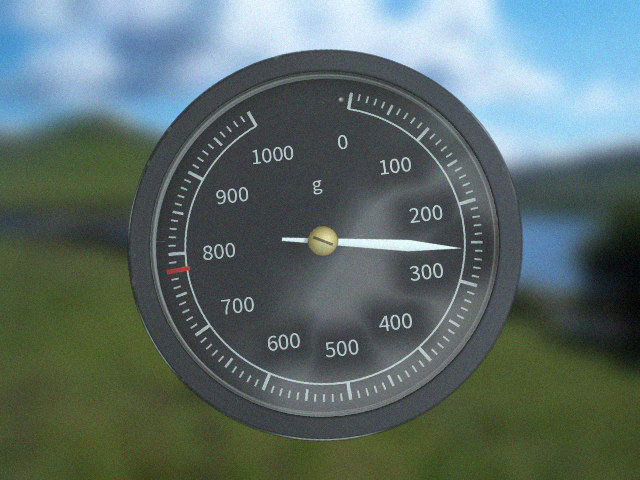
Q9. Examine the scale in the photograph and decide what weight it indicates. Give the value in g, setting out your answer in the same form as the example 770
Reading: 260
